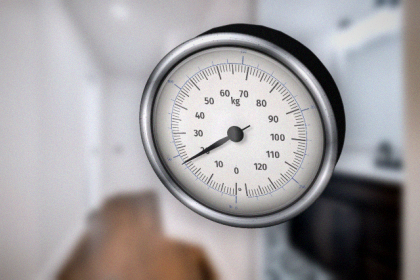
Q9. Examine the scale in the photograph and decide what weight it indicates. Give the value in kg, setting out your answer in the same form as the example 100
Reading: 20
